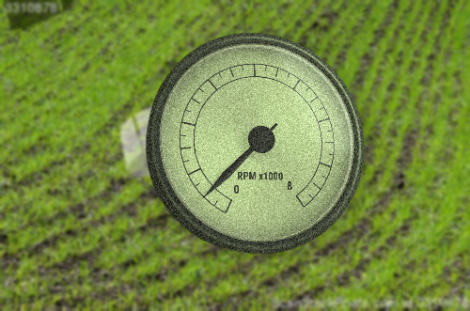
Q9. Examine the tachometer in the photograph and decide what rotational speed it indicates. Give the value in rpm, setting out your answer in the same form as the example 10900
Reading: 500
